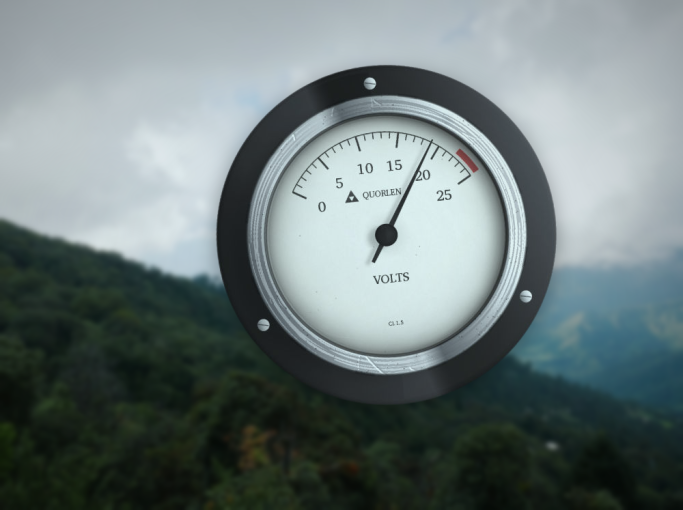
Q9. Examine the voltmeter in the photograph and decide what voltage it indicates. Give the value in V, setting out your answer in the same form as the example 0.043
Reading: 19
